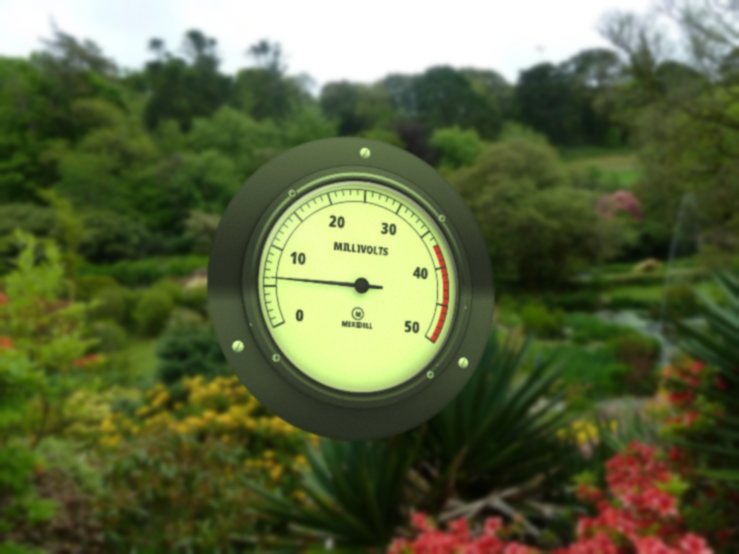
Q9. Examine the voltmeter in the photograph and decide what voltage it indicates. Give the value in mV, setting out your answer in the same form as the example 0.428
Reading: 6
